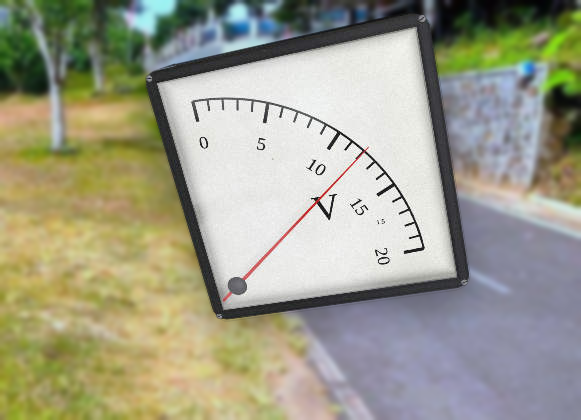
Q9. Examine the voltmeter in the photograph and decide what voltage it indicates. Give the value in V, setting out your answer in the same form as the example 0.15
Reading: 12
